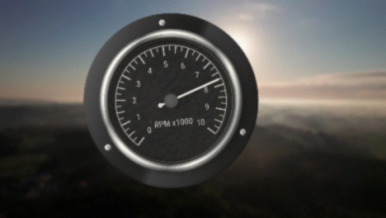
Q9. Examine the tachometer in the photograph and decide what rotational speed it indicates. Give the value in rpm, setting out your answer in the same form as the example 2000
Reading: 7750
